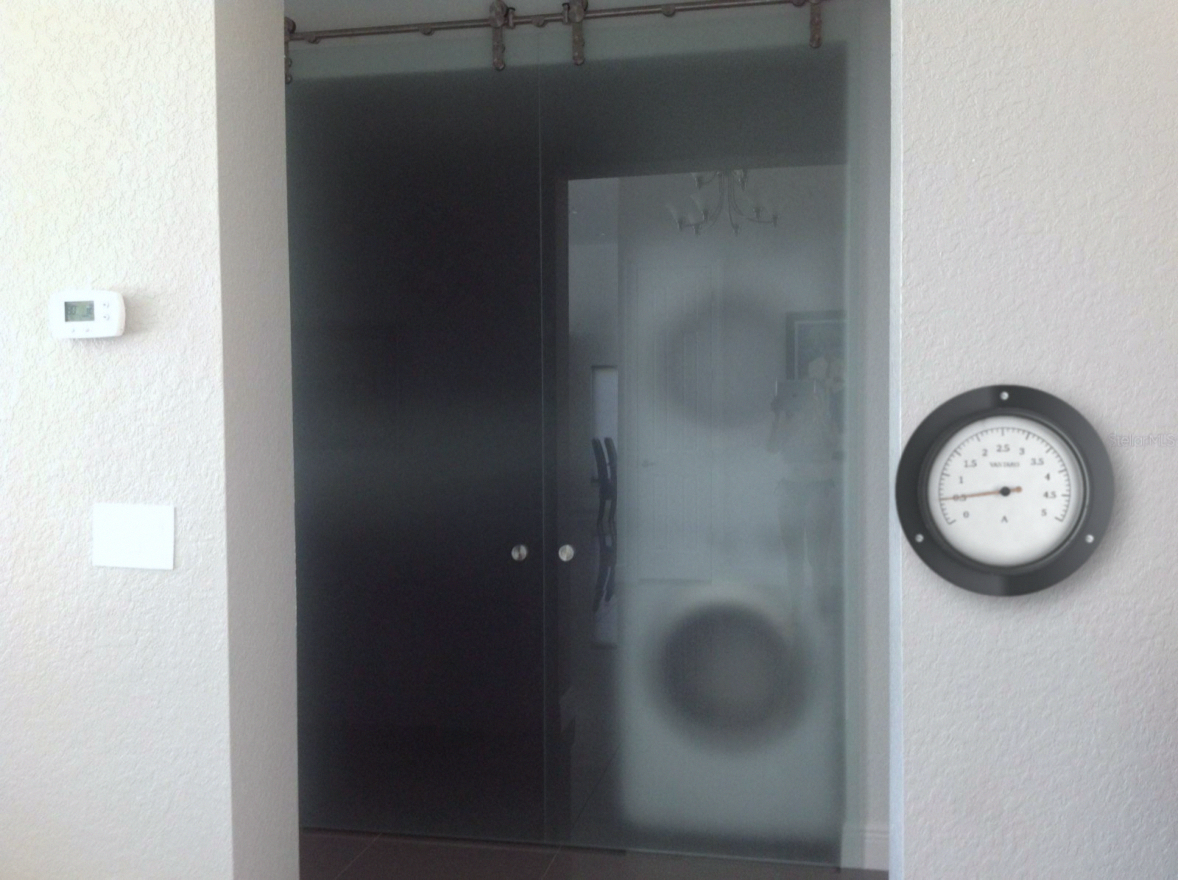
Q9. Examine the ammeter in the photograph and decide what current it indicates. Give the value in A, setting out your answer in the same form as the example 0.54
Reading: 0.5
